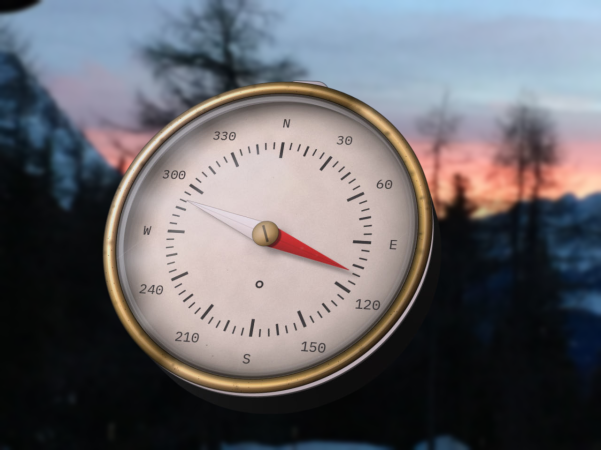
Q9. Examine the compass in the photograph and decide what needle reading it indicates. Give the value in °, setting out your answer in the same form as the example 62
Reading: 110
